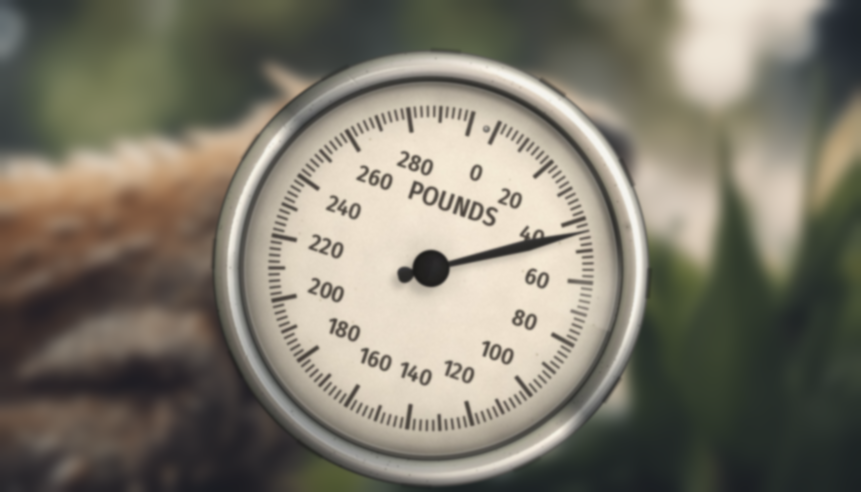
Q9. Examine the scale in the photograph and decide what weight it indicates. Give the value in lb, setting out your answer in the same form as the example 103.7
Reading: 44
